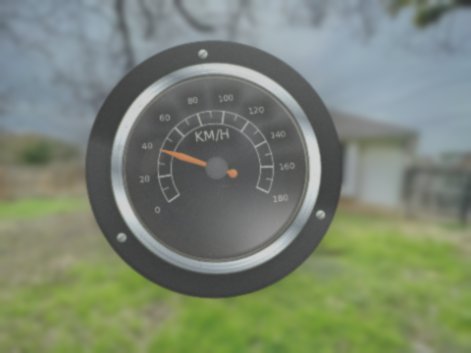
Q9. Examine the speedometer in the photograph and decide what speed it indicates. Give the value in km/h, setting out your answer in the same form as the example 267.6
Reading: 40
